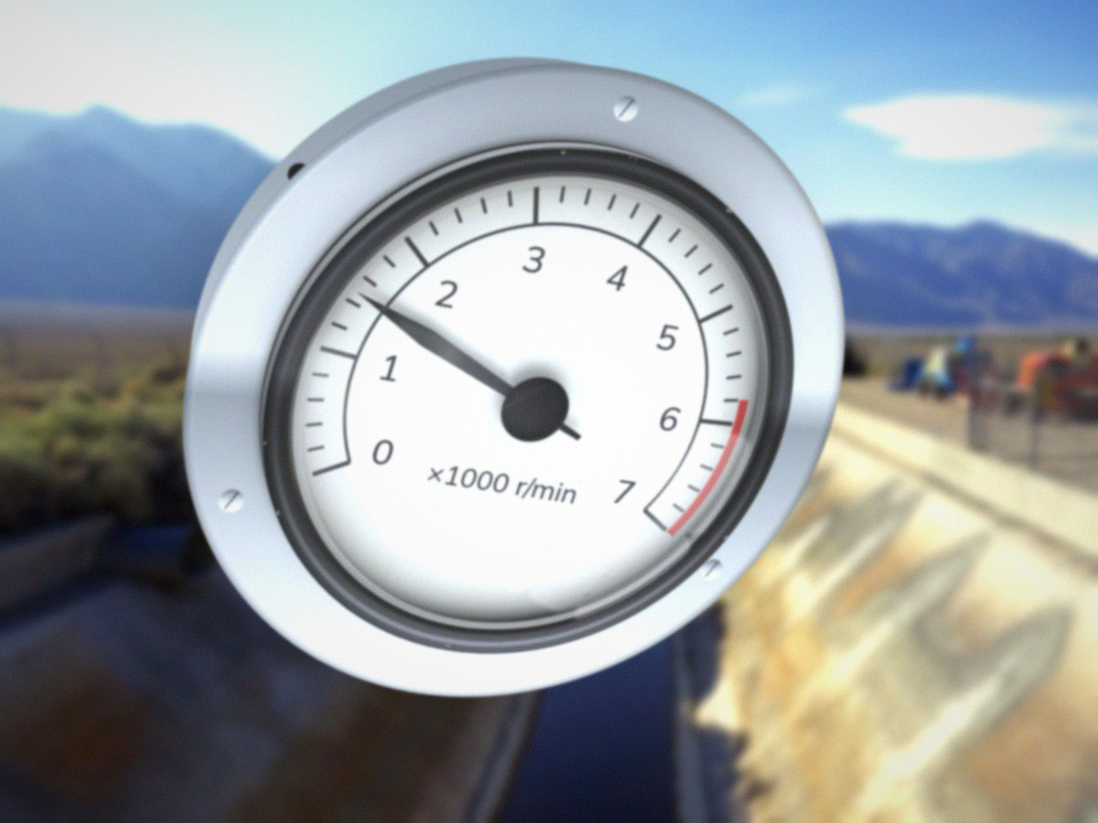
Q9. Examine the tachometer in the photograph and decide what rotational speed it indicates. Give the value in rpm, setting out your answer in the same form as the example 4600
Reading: 1500
